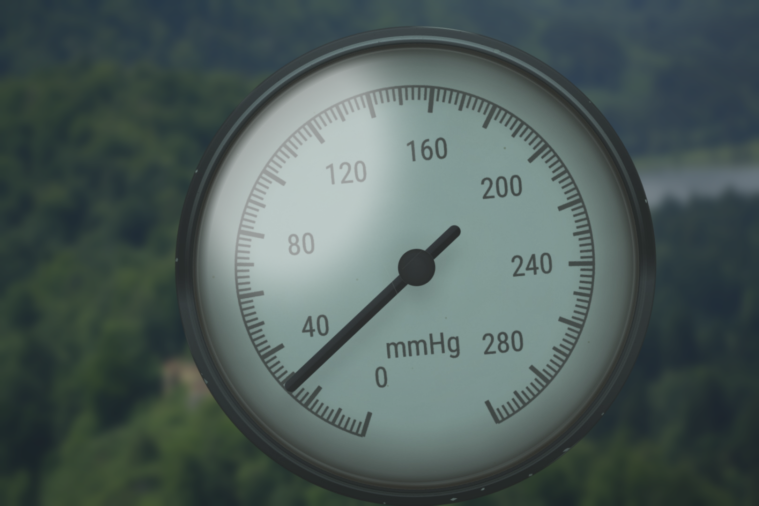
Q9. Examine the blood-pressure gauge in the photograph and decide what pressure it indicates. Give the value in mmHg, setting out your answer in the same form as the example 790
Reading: 28
